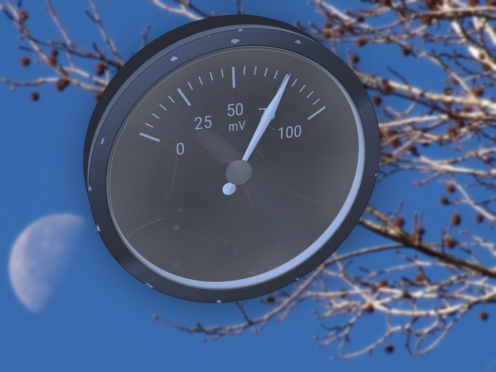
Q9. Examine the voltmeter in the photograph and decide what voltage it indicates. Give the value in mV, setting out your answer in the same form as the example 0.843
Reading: 75
